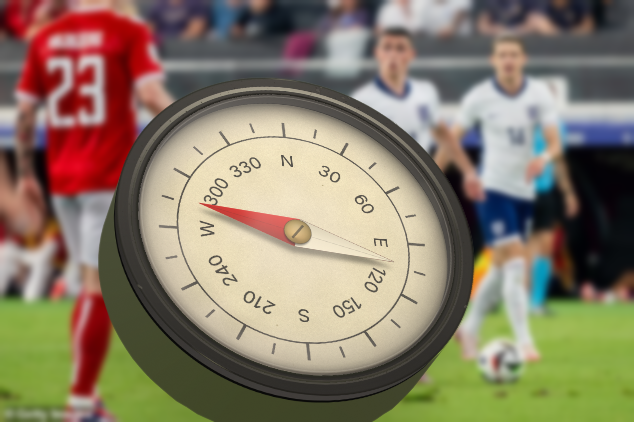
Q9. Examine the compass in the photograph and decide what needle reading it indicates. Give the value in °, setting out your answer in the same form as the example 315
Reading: 285
